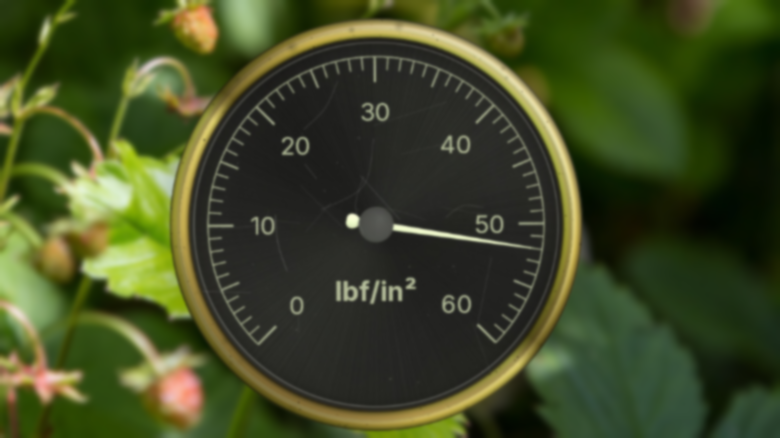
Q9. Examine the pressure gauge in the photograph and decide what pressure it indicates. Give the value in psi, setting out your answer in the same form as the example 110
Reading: 52
